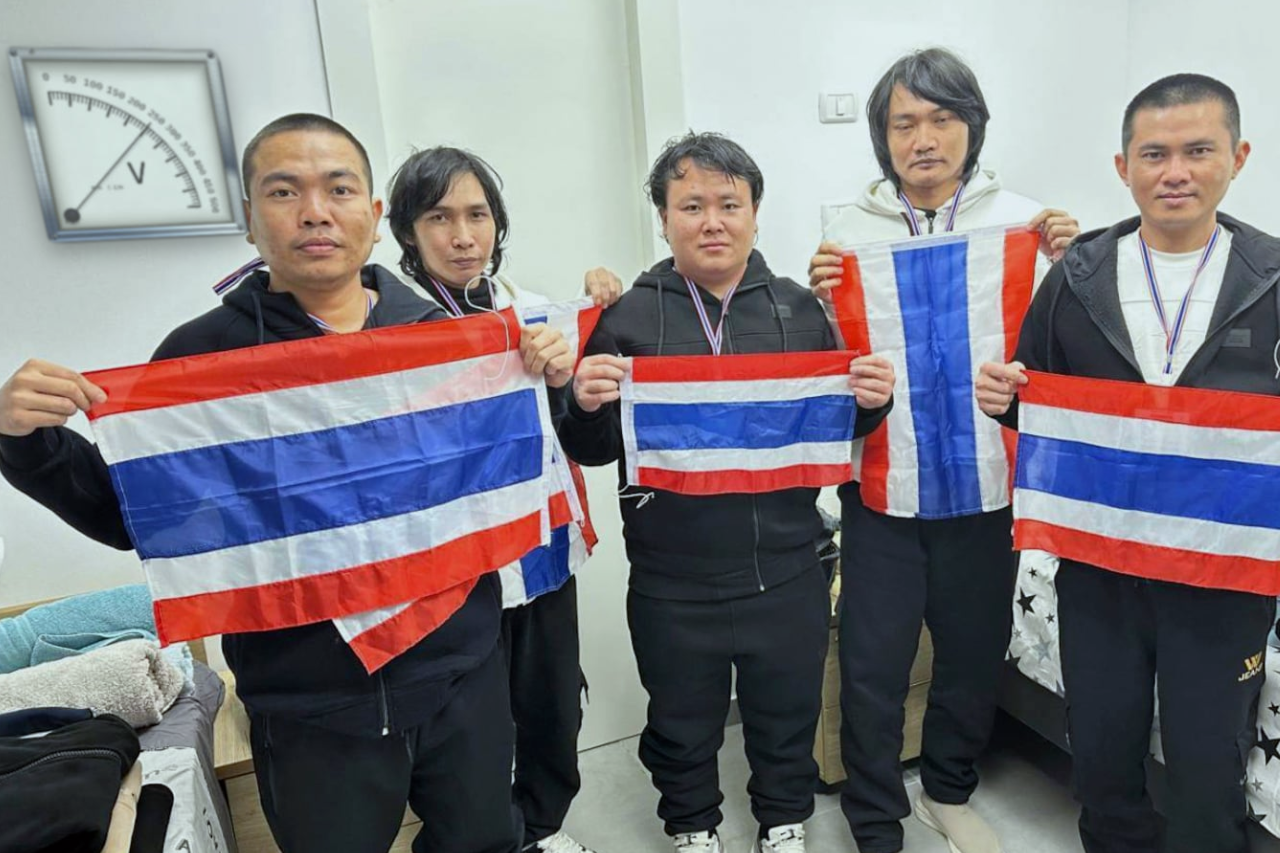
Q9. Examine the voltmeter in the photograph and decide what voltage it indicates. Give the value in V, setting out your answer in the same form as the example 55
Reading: 250
